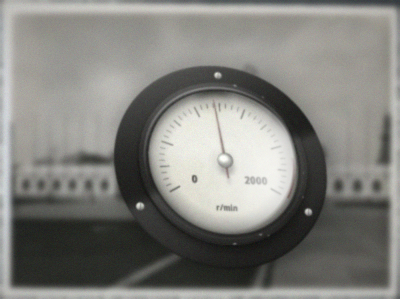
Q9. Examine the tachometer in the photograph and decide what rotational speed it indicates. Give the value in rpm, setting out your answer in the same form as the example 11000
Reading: 950
